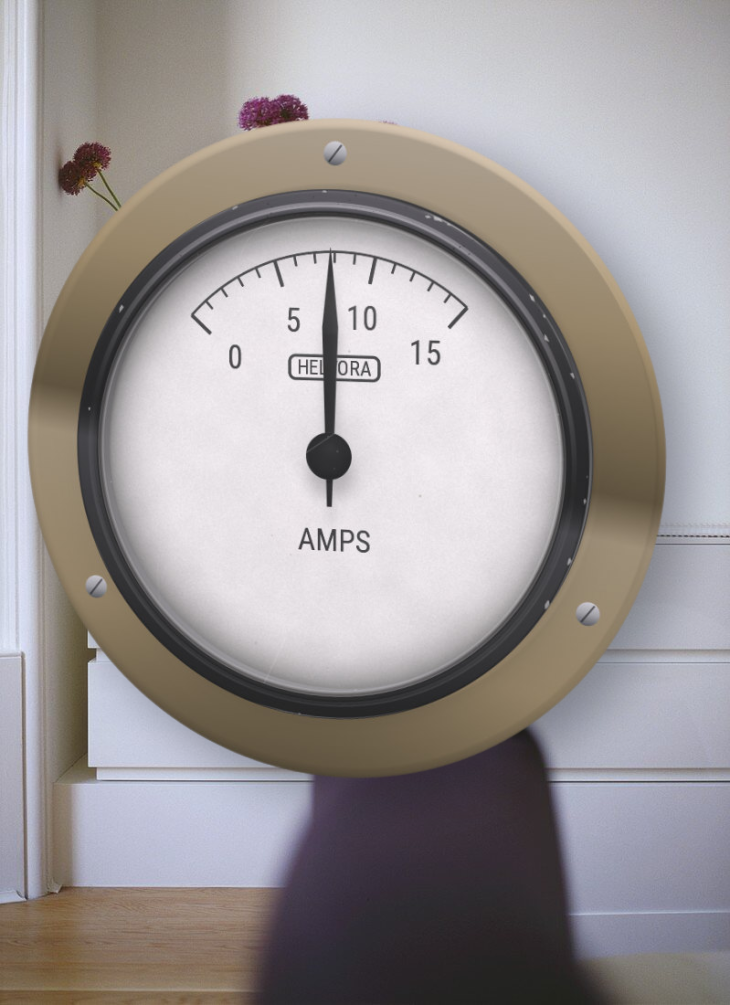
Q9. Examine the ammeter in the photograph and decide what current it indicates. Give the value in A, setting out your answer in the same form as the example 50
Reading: 8
